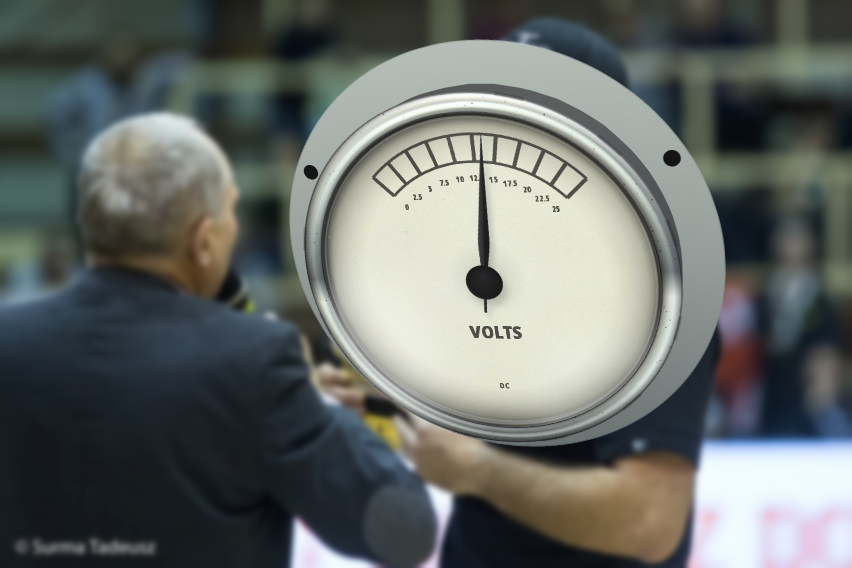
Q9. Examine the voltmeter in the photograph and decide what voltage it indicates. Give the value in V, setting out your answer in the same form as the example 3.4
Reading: 13.75
